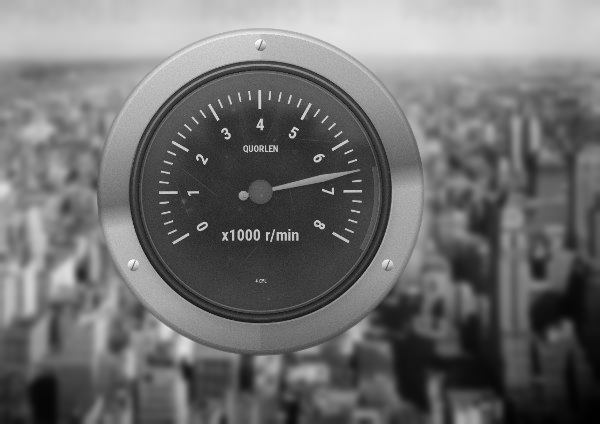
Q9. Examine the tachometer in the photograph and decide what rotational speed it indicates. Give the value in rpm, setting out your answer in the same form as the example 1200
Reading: 6600
